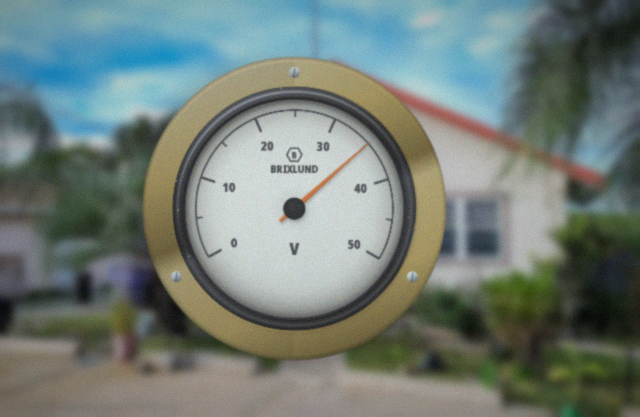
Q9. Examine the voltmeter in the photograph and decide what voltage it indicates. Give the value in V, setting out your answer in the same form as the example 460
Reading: 35
